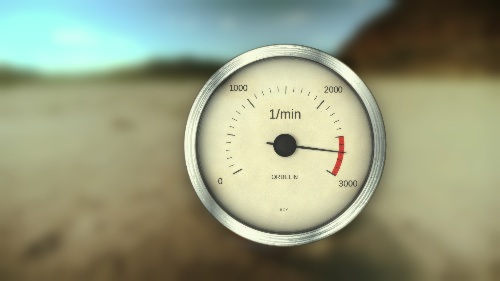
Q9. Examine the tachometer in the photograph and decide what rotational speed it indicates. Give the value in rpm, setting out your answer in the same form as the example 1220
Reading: 2700
